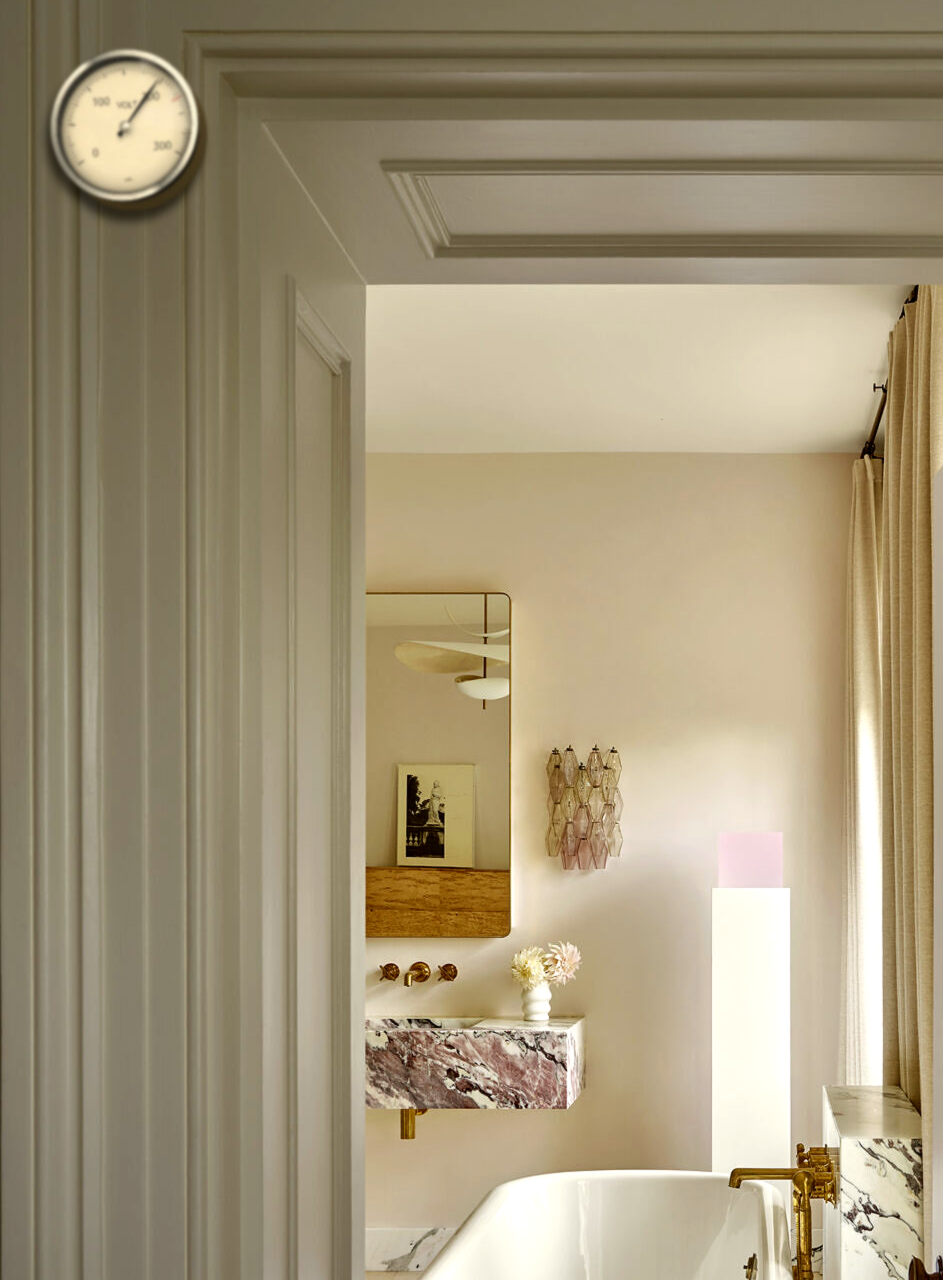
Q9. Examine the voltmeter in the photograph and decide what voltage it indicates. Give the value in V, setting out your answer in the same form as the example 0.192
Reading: 200
